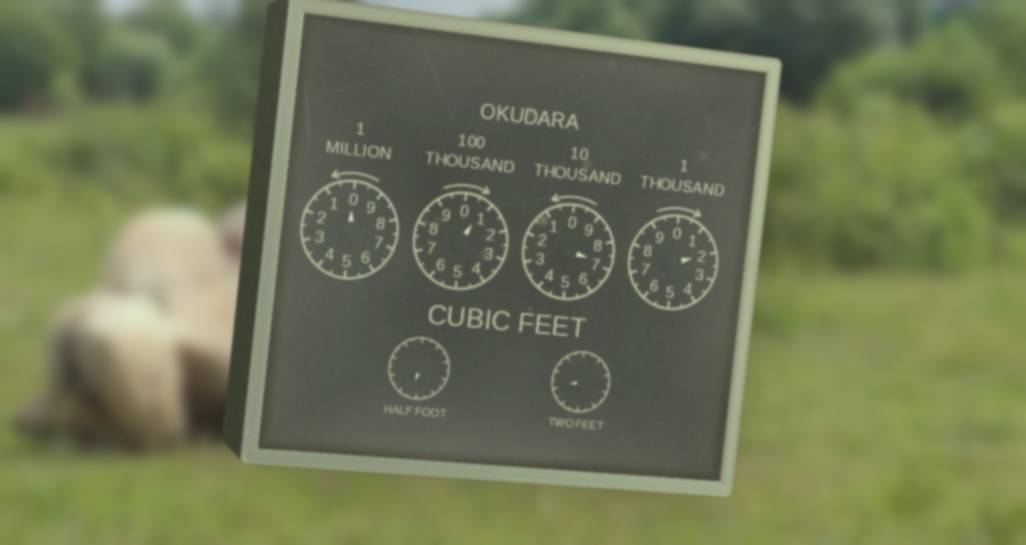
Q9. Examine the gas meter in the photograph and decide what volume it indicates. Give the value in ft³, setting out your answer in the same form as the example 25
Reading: 7200
